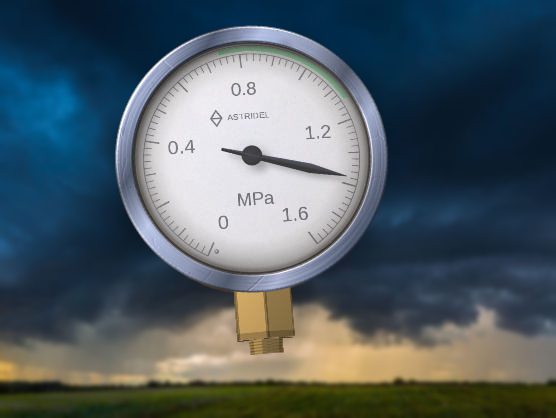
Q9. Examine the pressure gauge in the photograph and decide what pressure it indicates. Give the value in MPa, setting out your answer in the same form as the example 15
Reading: 1.38
